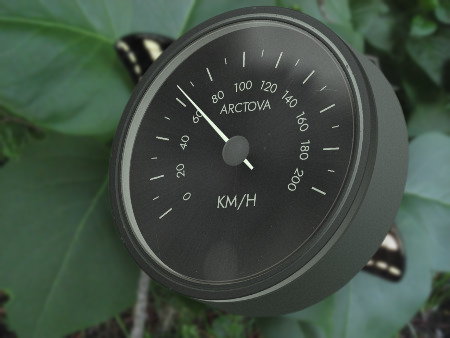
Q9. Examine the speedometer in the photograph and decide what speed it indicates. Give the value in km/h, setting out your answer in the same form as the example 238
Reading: 65
